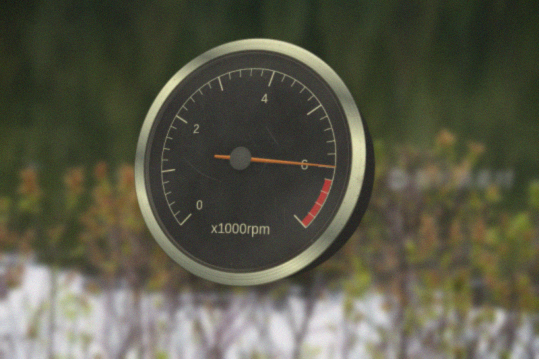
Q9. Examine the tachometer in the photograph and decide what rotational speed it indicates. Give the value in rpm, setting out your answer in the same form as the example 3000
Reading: 6000
